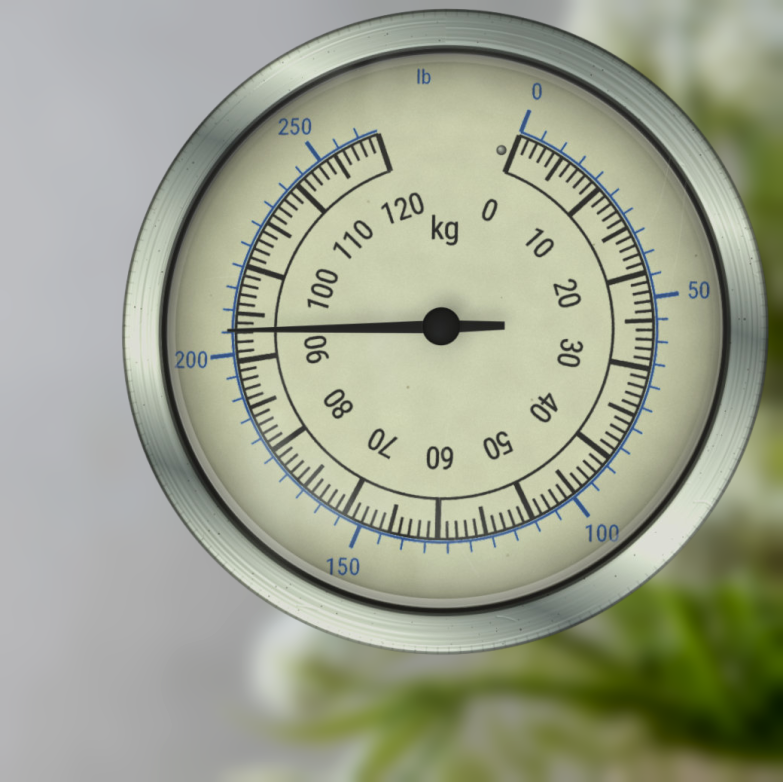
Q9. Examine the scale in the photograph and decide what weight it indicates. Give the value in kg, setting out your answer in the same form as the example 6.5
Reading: 93
